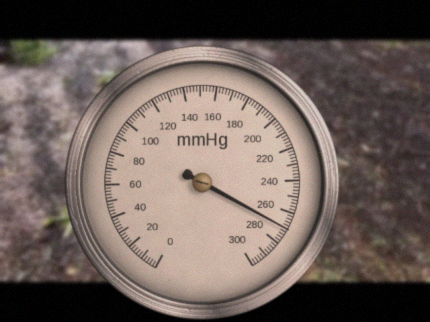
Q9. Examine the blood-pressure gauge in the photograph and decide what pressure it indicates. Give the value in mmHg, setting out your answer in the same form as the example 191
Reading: 270
